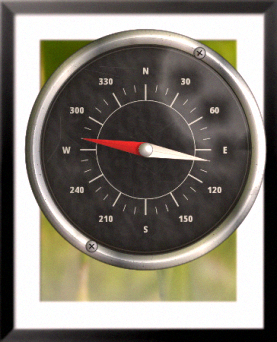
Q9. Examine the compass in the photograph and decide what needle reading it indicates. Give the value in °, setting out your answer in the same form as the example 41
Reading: 280
